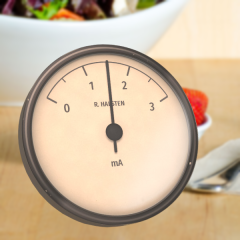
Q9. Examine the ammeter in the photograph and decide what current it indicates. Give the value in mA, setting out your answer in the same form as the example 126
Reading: 1.5
